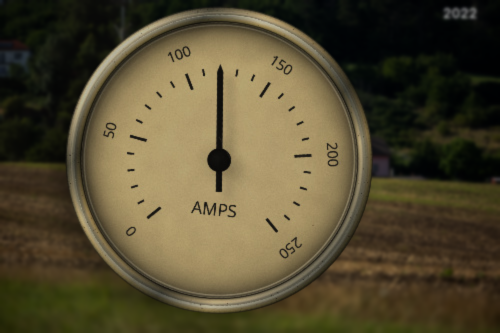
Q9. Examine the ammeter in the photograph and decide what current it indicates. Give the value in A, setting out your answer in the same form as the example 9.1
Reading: 120
